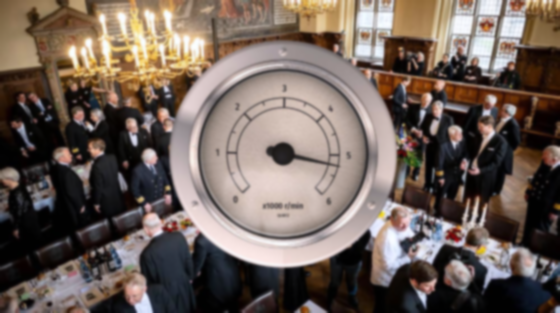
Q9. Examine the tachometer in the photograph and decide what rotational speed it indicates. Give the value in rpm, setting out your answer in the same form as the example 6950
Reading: 5250
